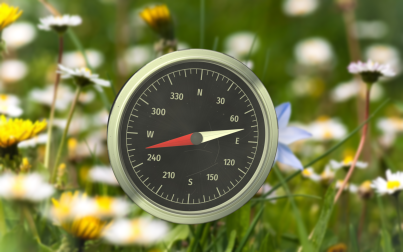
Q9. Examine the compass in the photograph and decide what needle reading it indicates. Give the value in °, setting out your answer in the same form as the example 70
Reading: 255
